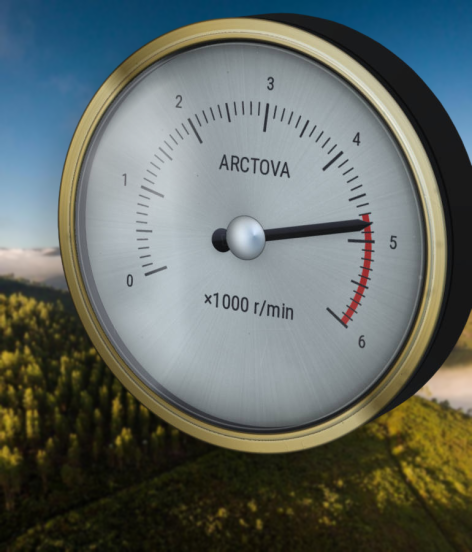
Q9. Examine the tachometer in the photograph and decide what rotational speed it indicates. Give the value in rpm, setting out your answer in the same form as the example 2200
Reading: 4800
